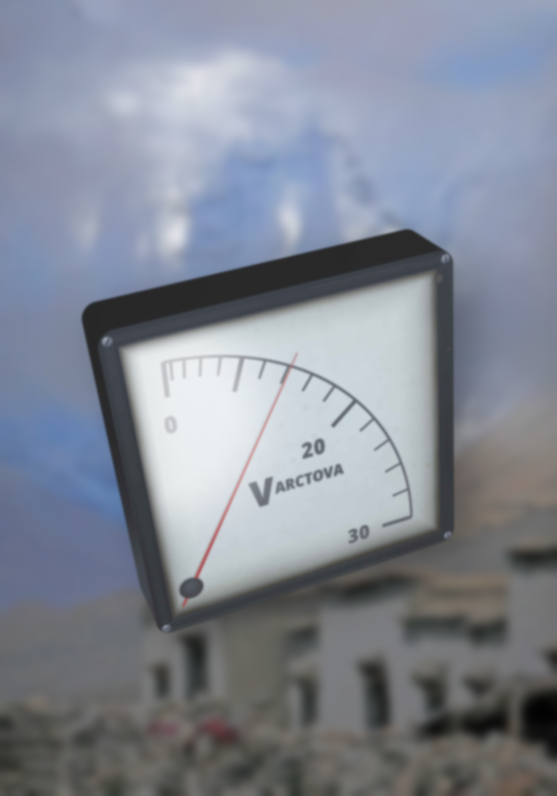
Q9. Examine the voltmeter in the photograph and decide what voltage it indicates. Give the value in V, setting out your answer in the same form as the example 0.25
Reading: 14
